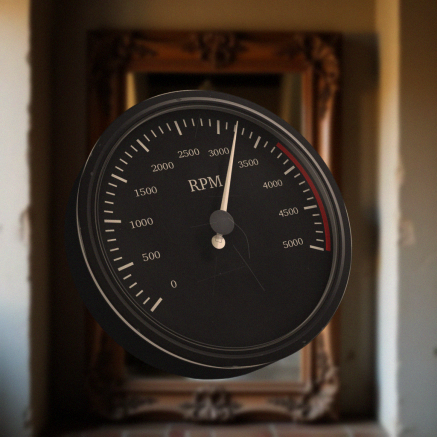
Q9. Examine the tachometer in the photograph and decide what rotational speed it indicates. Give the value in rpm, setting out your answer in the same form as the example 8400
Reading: 3200
